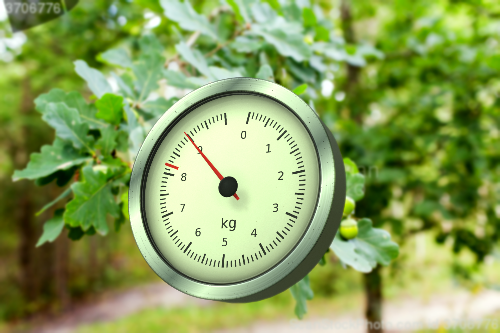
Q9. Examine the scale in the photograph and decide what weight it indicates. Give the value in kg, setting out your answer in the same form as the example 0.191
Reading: 9
